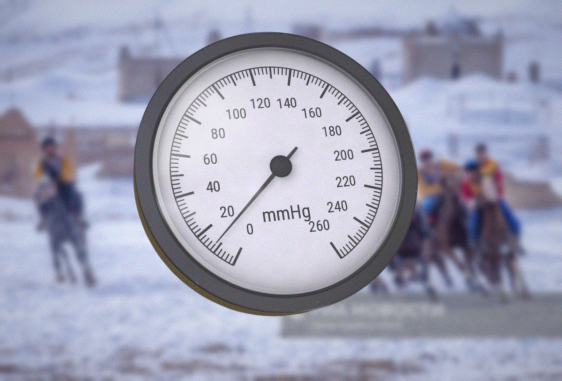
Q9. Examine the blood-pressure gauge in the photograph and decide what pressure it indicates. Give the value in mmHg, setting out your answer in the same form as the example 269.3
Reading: 12
